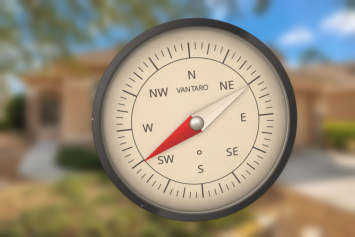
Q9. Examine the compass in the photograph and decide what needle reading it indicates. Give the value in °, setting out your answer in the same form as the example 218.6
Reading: 240
